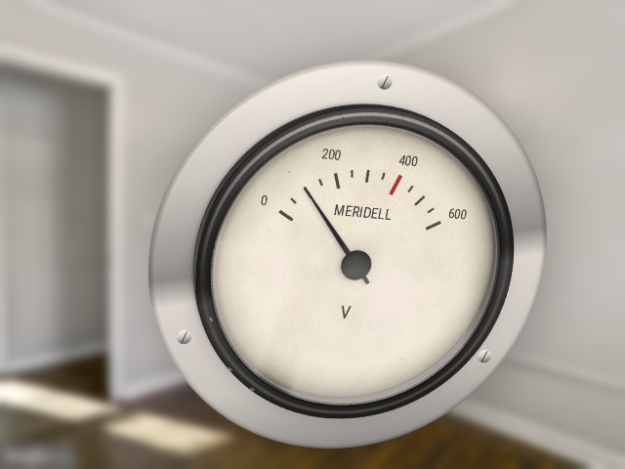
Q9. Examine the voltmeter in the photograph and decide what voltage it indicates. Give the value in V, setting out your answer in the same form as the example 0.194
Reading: 100
